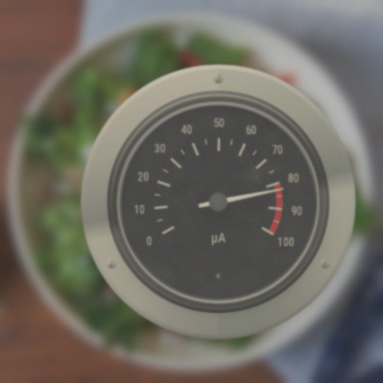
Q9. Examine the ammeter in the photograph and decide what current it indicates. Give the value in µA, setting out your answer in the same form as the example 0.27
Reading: 82.5
